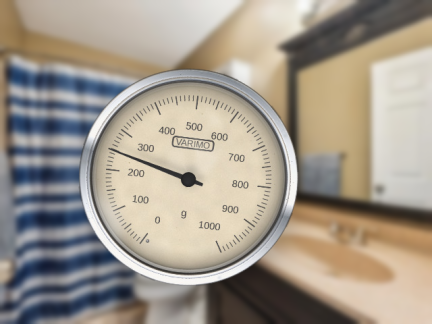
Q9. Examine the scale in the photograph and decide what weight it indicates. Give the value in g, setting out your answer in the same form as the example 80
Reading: 250
